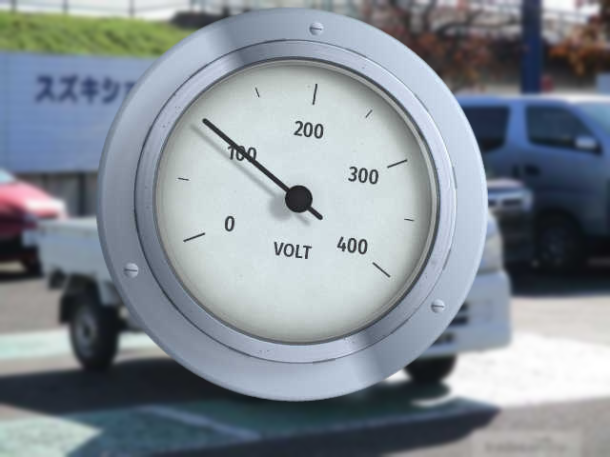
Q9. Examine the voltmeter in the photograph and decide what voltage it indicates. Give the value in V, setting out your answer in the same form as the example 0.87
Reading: 100
